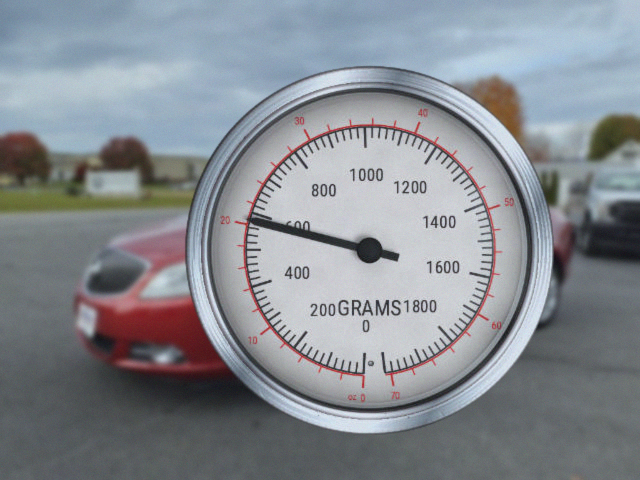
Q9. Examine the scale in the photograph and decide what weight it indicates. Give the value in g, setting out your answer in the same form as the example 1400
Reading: 580
